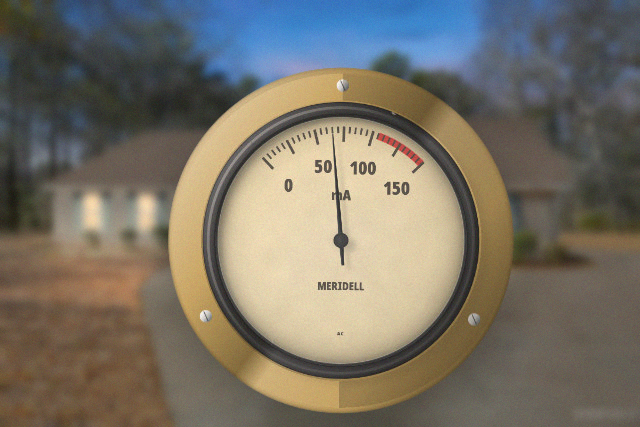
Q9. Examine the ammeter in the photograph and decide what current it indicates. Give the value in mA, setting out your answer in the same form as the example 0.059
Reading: 65
